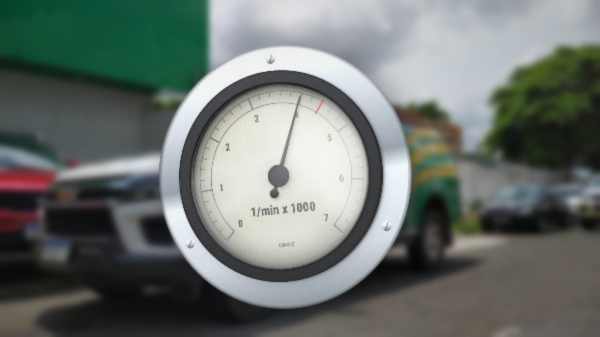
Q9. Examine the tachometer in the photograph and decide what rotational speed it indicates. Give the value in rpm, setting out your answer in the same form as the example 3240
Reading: 4000
